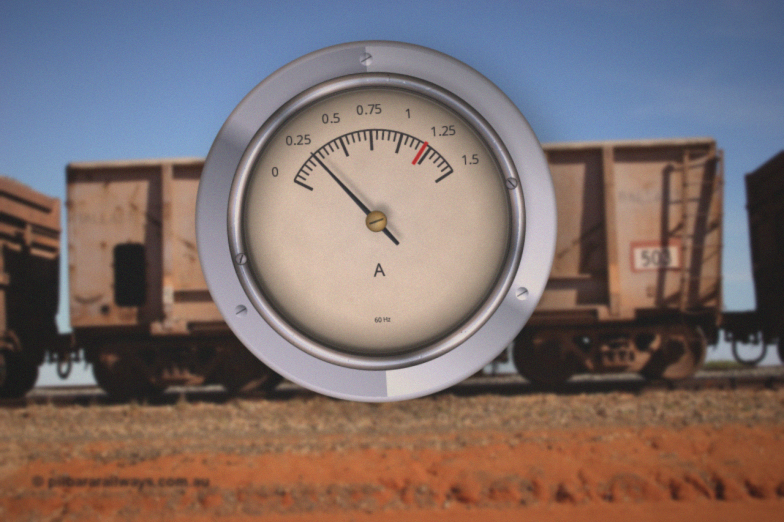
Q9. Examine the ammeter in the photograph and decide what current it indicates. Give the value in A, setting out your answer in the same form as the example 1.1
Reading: 0.25
